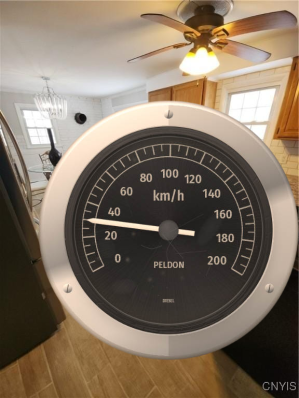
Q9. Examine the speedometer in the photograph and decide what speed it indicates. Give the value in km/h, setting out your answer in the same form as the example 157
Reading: 30
